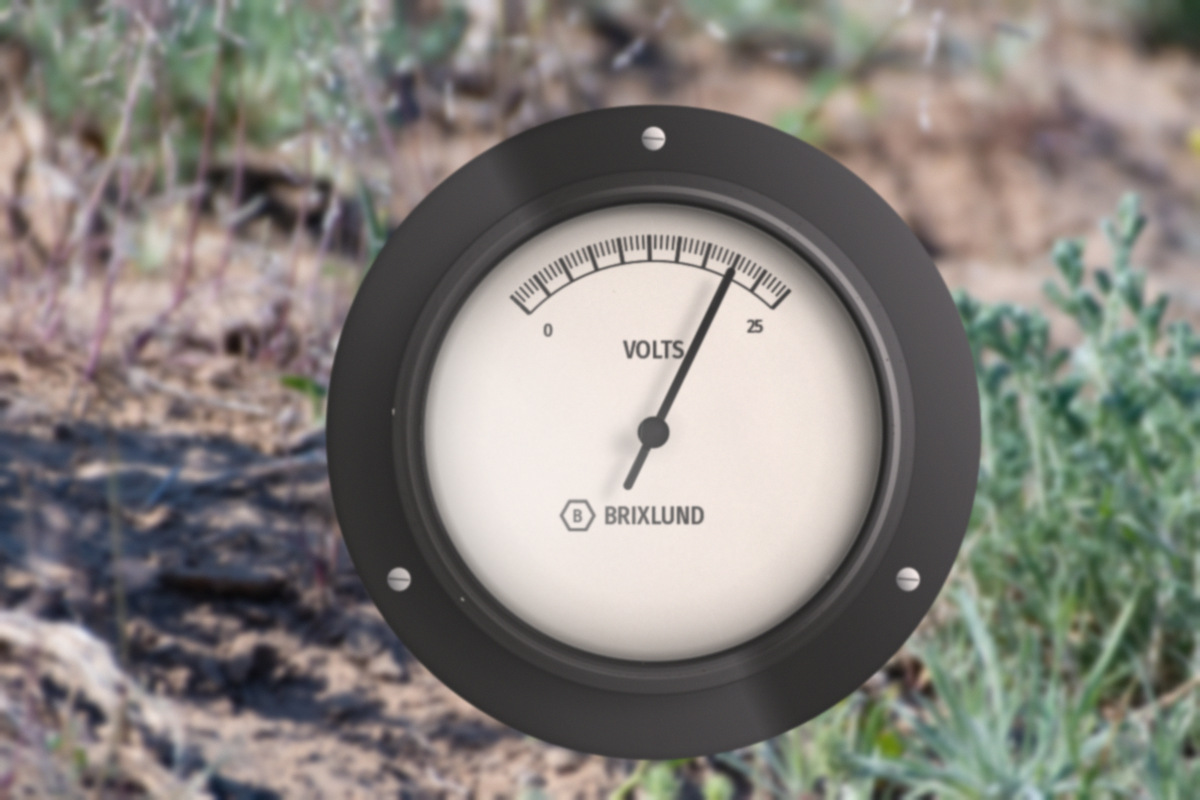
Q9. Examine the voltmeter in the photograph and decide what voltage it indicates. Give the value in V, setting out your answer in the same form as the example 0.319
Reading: 20
